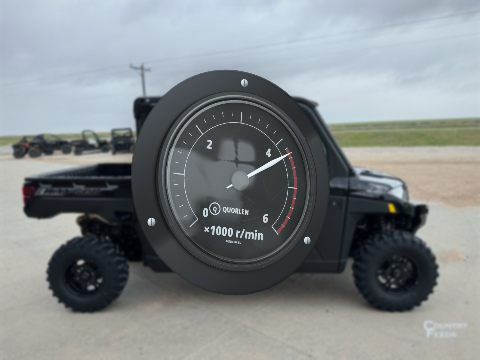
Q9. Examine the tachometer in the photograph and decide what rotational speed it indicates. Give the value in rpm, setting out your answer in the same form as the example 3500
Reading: 4300
